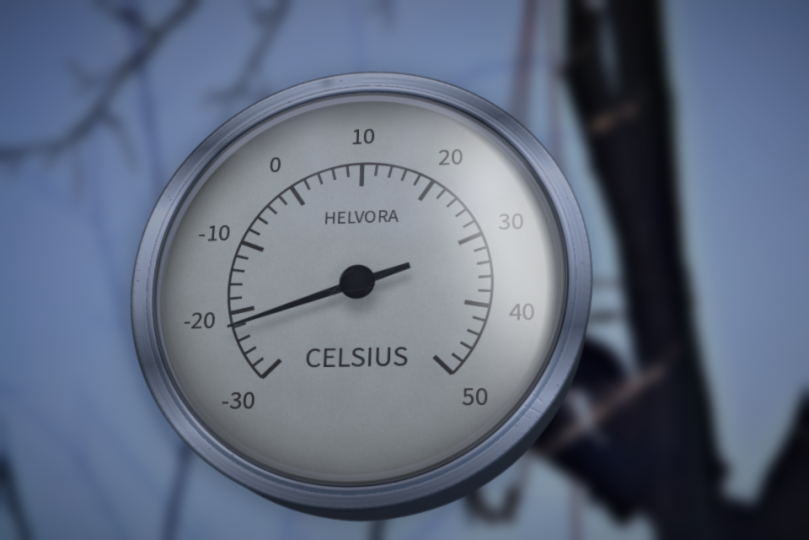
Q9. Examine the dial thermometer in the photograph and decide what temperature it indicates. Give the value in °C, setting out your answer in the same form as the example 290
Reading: -22
